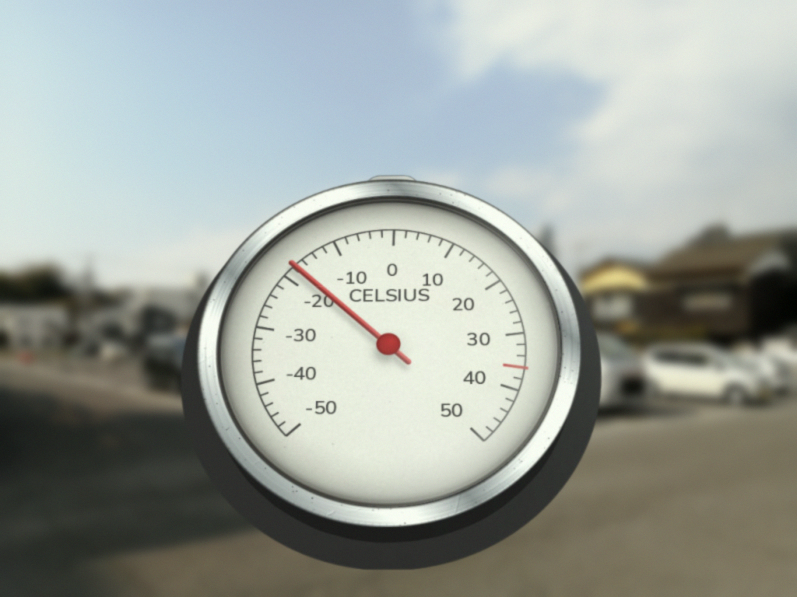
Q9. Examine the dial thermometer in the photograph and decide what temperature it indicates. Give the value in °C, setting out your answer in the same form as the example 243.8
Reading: -18
